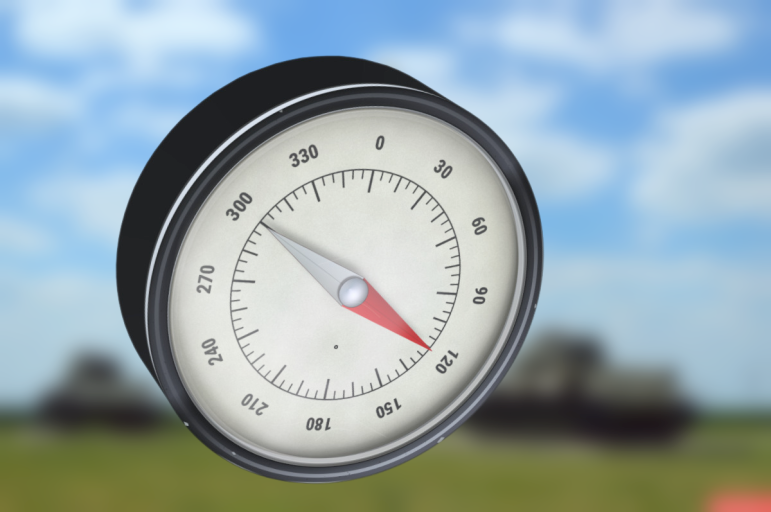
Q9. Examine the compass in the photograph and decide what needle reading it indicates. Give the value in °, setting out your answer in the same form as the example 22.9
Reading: 120
